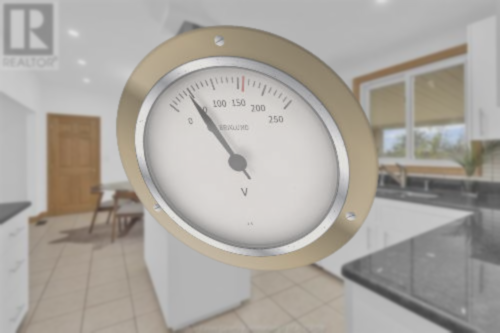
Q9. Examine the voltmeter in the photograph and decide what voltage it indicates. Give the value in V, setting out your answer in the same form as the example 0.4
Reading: 50
